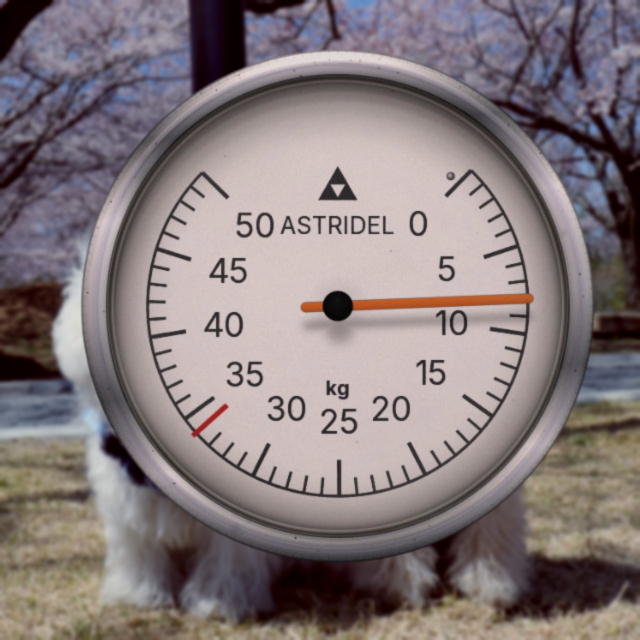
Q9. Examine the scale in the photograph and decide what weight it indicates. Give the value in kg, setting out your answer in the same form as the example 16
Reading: 8
